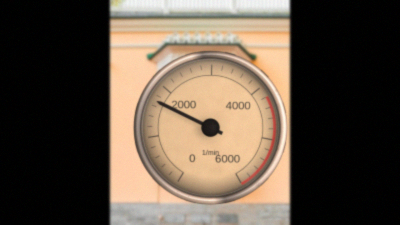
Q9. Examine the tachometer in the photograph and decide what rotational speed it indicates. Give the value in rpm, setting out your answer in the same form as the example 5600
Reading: 1700
